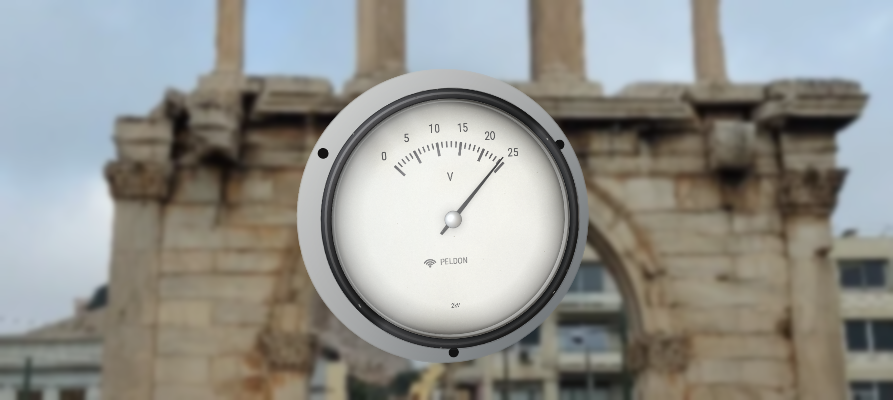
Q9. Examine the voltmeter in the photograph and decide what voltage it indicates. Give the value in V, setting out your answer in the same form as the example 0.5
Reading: 24
